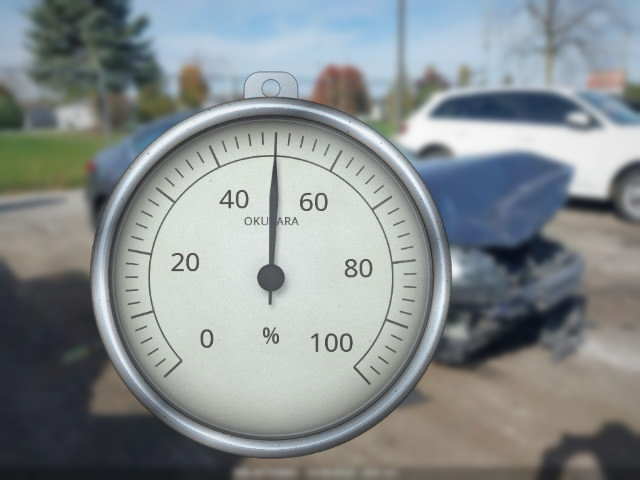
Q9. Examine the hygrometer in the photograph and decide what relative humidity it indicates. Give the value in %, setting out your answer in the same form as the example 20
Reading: 50
